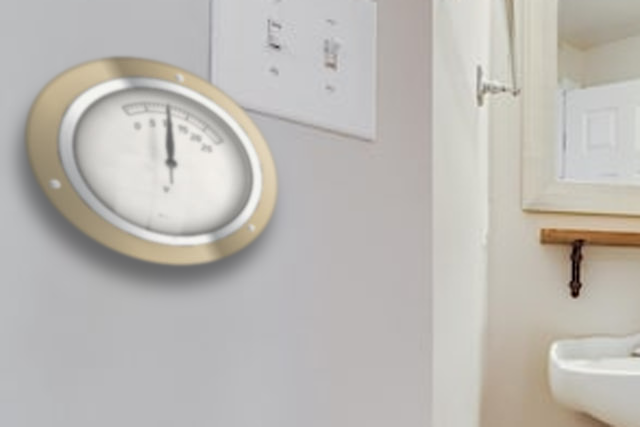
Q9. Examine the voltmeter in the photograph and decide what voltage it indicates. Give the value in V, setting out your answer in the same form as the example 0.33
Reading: 10
